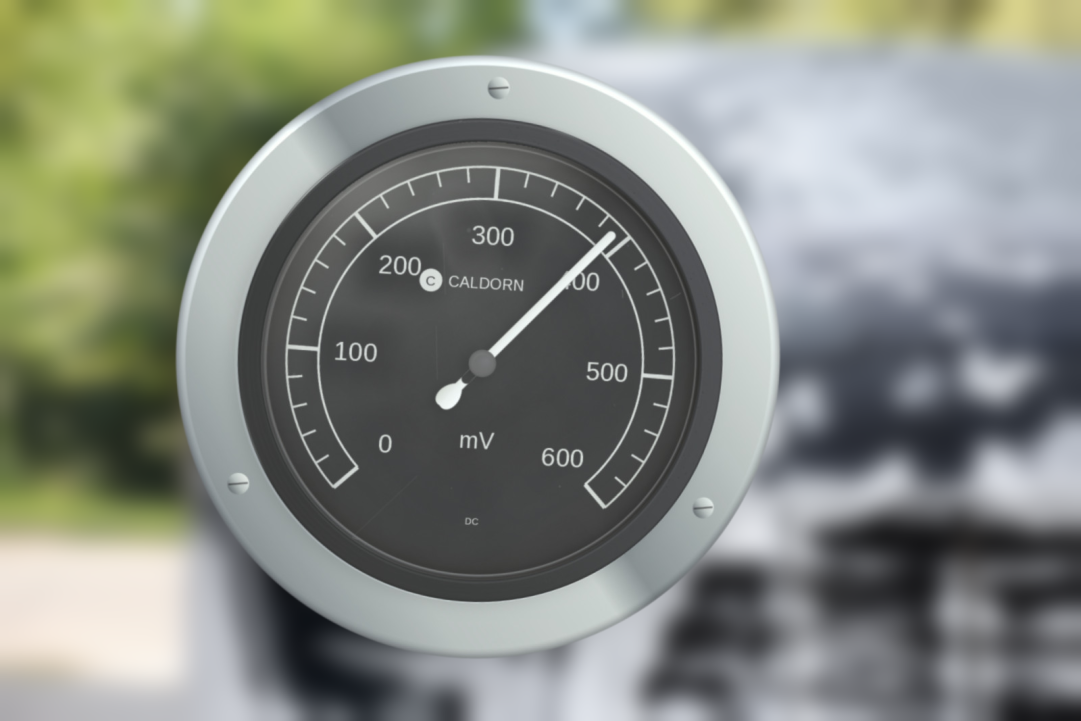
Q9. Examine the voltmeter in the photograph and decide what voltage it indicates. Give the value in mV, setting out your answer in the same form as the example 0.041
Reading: 390
